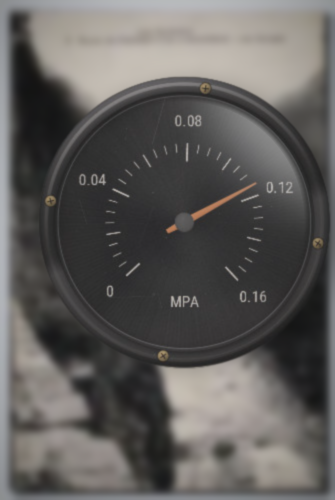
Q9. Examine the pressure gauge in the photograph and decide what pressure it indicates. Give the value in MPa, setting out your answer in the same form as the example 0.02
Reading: 0.115
